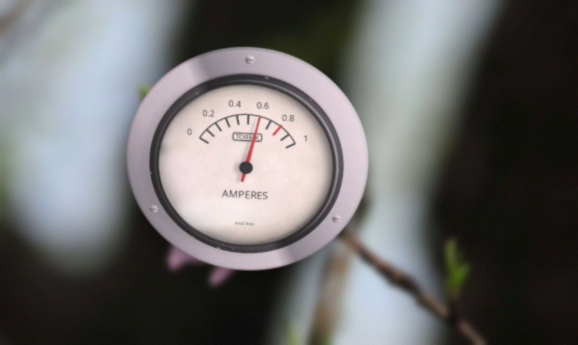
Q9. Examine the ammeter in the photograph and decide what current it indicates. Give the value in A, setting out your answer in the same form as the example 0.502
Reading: 0.6
